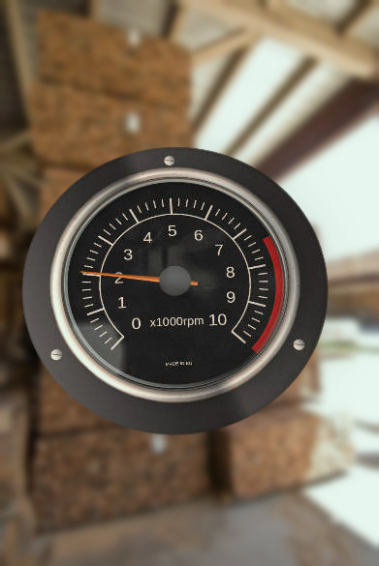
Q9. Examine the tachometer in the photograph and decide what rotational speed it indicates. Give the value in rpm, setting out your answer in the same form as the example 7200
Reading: 2000
